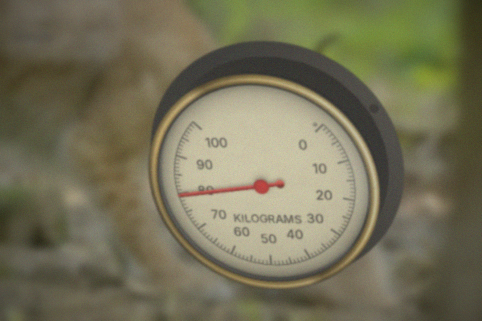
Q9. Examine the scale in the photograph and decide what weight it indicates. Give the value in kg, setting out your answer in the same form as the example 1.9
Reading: 80
